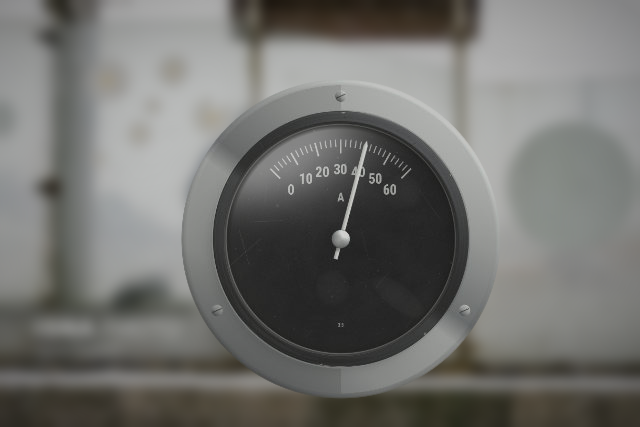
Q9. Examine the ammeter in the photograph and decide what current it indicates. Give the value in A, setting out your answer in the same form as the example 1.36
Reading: 40
